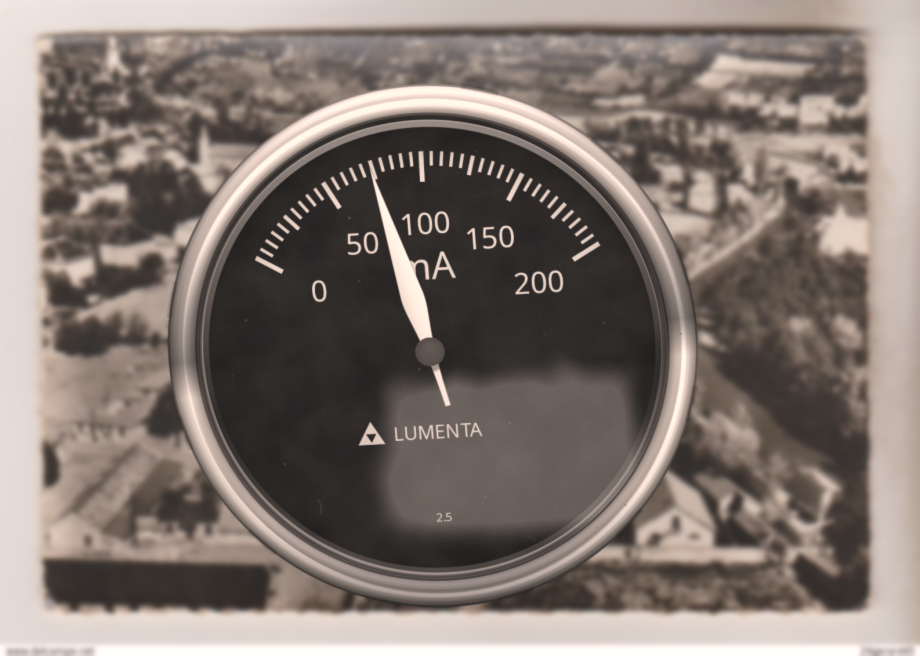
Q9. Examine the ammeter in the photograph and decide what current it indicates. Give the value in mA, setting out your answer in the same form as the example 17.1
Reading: 75
